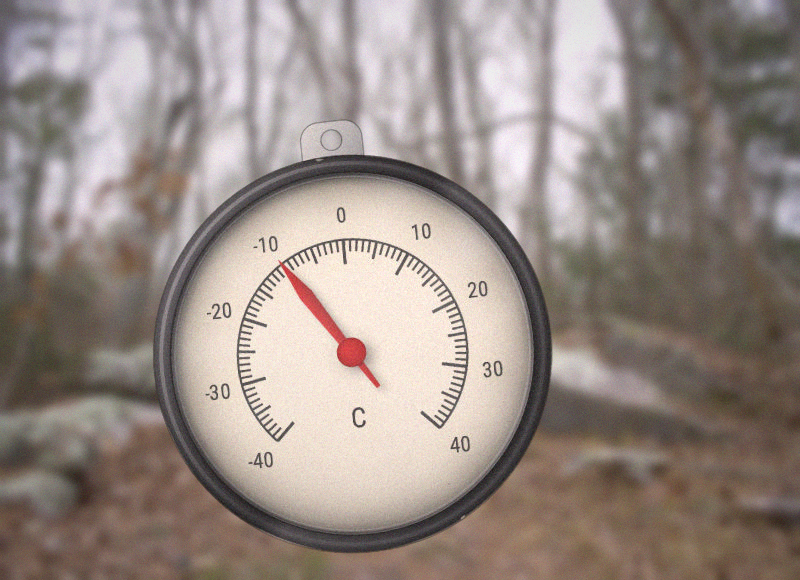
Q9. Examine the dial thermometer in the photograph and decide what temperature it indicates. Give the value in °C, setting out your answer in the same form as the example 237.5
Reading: -10
